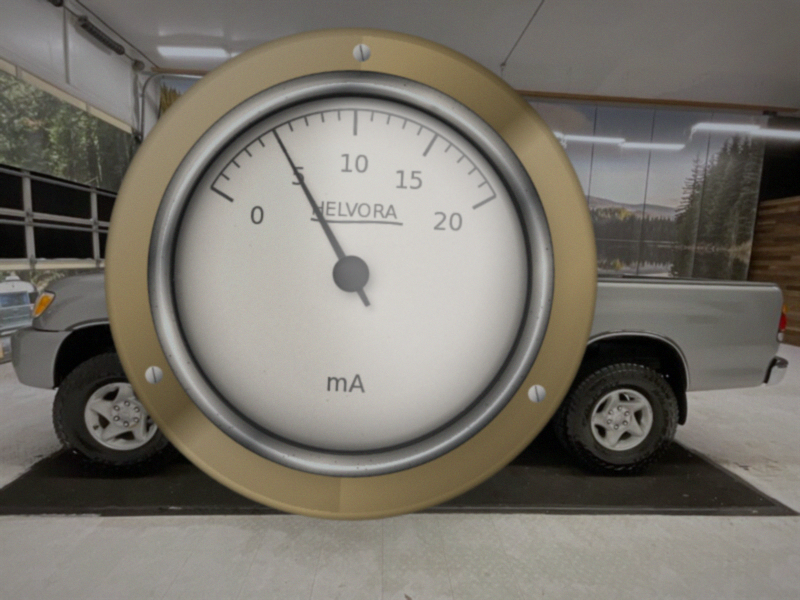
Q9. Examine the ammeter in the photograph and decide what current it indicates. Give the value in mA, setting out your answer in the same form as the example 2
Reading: 5
